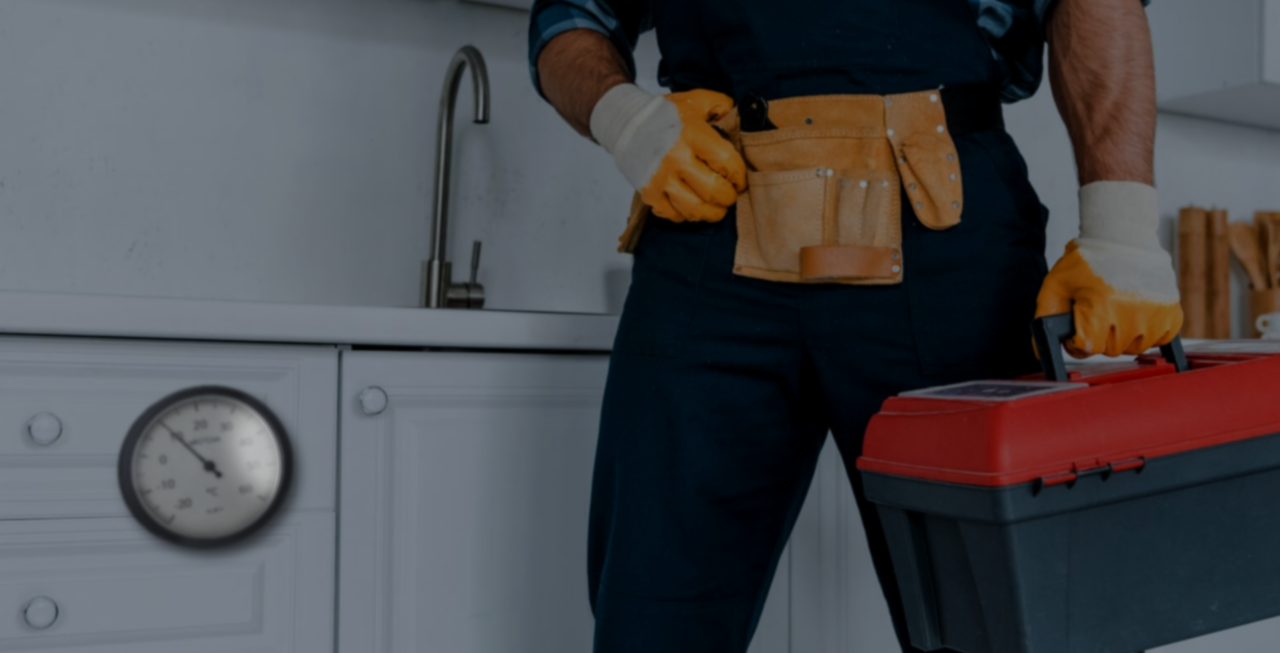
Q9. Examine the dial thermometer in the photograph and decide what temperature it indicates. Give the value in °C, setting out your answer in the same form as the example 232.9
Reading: 10
